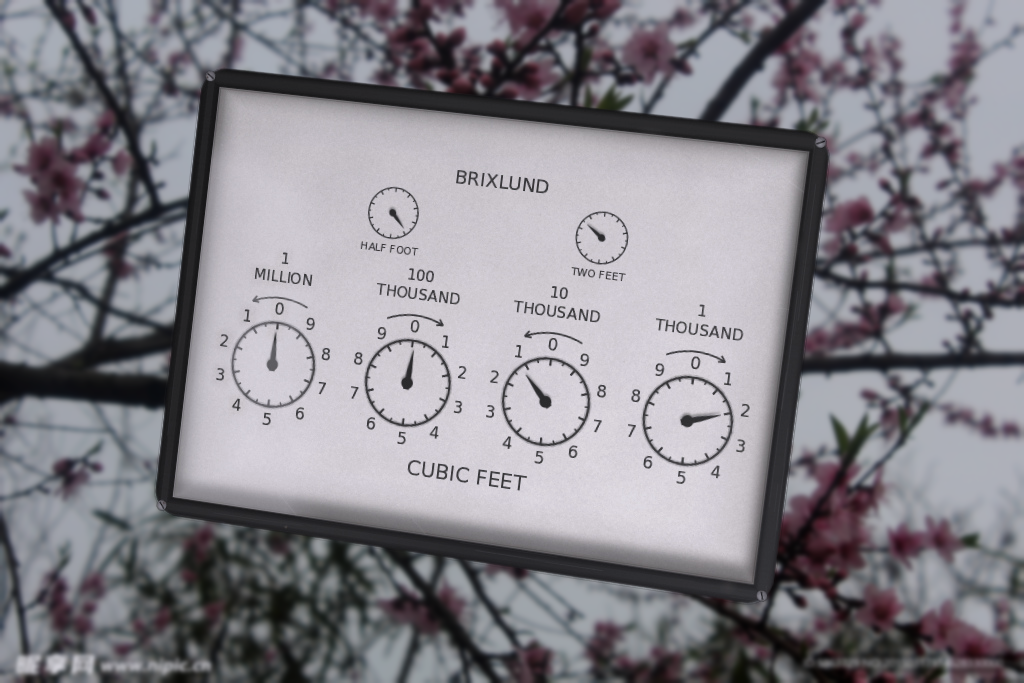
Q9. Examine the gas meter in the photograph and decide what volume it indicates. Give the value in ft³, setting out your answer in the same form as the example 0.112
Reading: 1200
